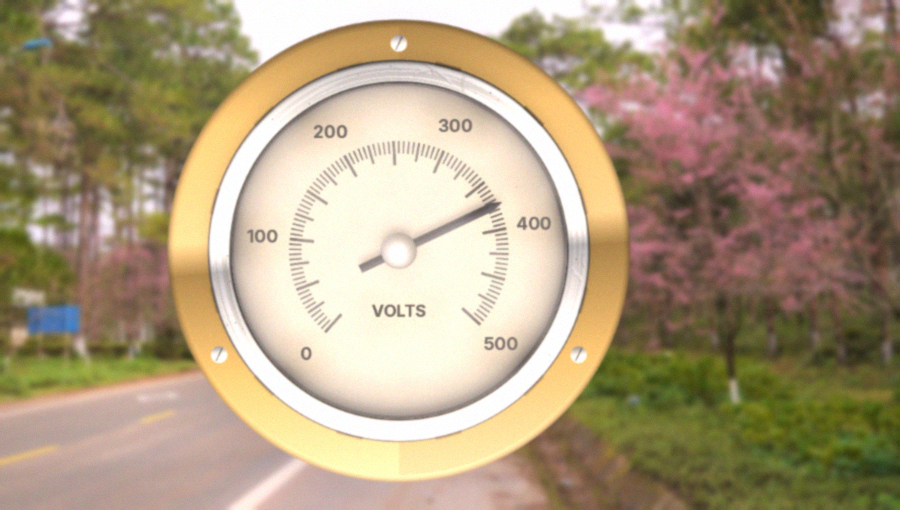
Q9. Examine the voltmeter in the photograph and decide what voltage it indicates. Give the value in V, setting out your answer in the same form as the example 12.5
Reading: 375
